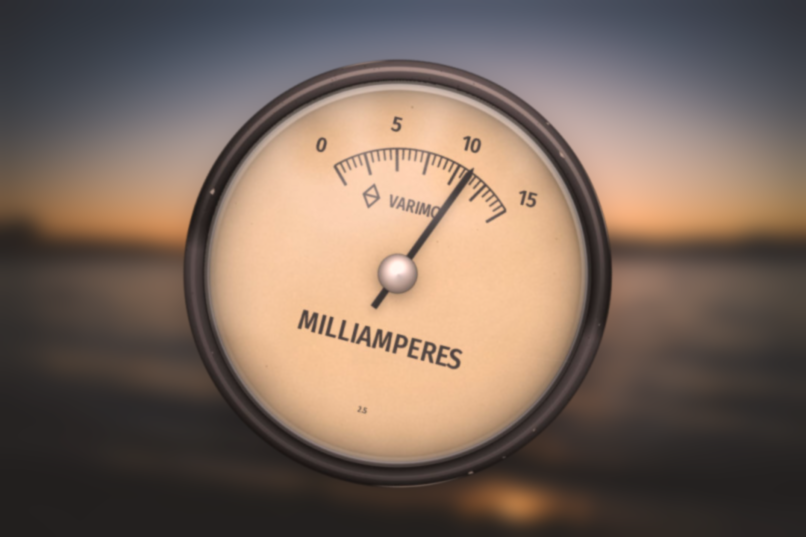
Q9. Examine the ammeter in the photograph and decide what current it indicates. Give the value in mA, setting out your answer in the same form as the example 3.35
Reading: 11
